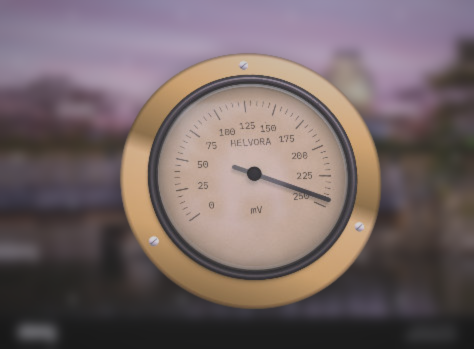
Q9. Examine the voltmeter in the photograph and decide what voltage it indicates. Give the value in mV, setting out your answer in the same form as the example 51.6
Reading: 245
